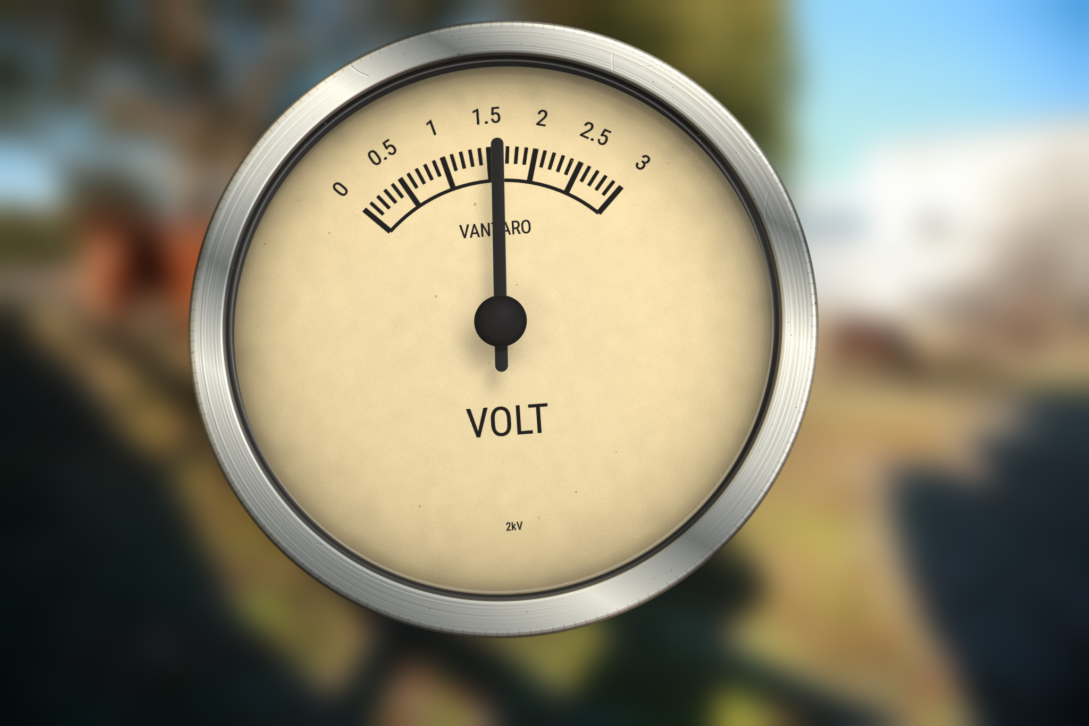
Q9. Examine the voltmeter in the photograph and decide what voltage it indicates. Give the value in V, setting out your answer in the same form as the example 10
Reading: 1.6
